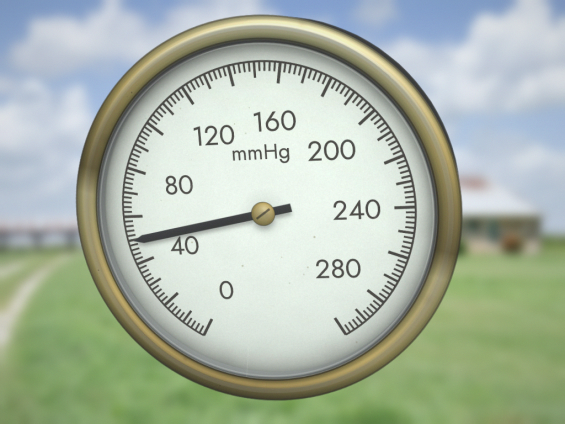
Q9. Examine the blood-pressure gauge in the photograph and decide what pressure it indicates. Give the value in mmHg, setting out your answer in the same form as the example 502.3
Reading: 50
